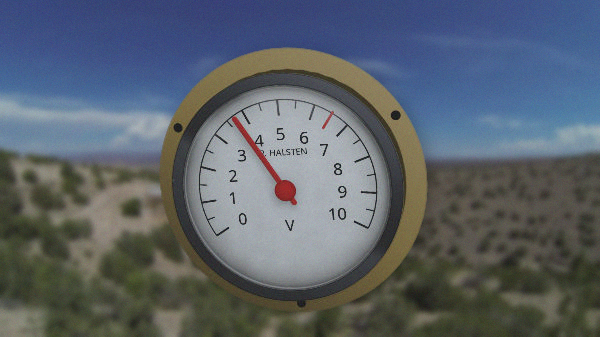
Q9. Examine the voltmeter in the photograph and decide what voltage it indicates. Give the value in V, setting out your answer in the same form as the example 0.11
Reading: 3.75
